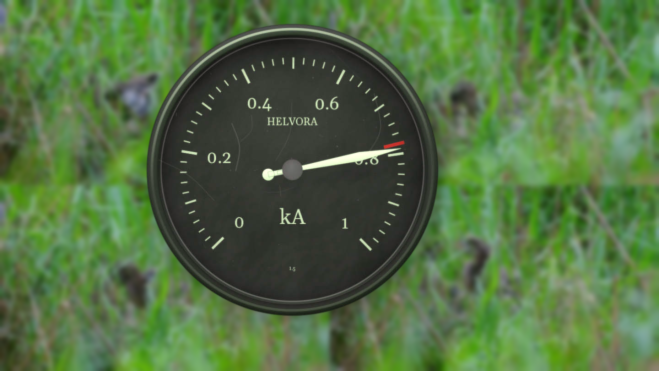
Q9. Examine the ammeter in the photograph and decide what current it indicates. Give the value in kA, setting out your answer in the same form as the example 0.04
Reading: 0.79
